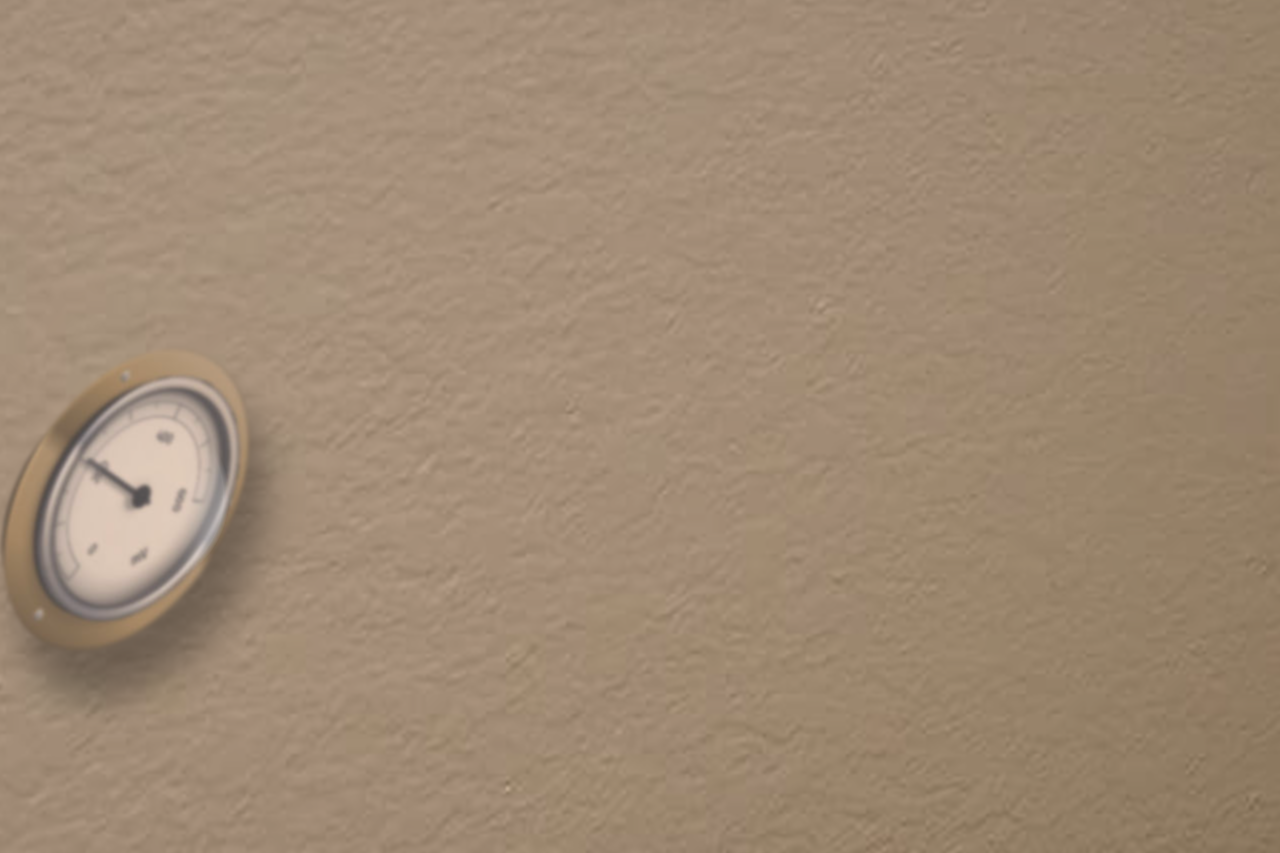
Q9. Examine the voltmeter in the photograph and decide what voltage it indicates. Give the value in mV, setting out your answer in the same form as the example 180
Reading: 200
